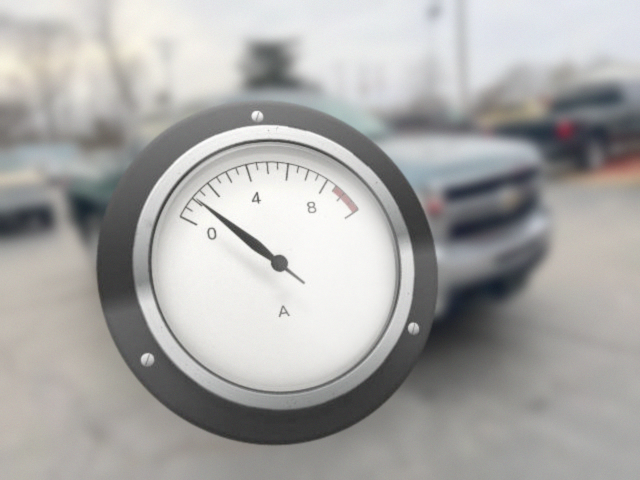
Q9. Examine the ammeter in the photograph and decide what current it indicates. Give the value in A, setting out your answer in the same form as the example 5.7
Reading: 1
